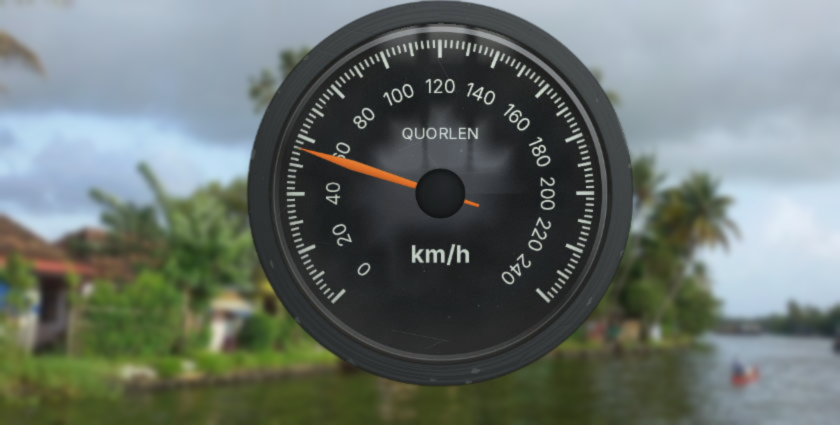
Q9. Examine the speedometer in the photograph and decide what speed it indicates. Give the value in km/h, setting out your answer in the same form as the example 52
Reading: 56
